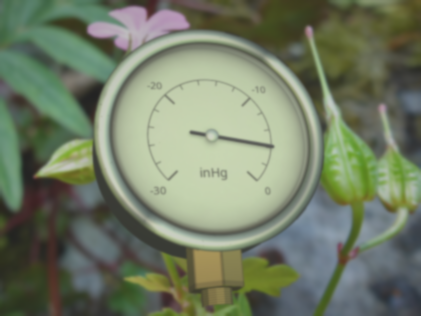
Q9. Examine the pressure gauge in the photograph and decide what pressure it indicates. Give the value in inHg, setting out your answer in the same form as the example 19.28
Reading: -4
